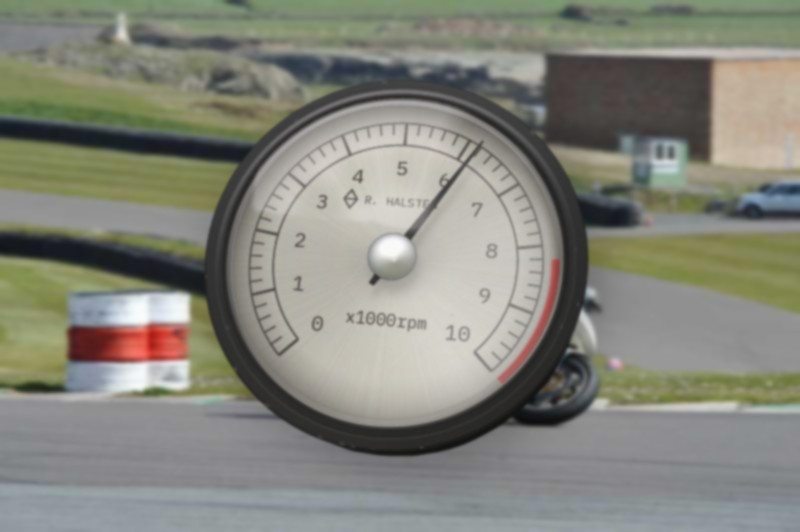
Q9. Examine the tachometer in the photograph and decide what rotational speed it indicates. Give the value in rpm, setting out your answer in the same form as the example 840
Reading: 6200
